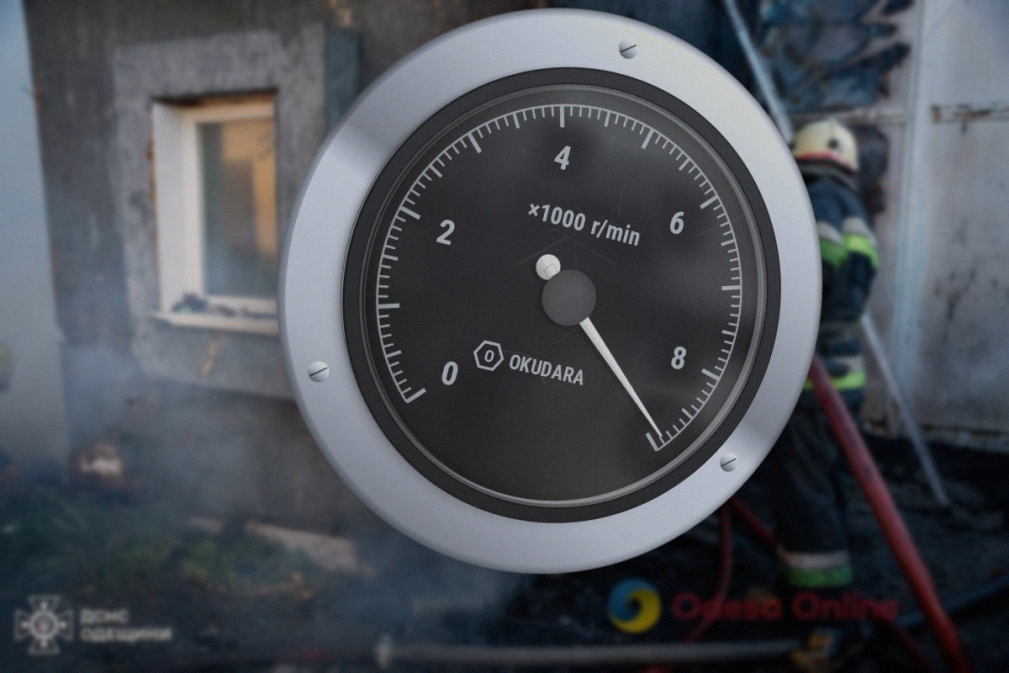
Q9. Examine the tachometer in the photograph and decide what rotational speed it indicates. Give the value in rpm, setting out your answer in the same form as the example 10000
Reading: 8900
